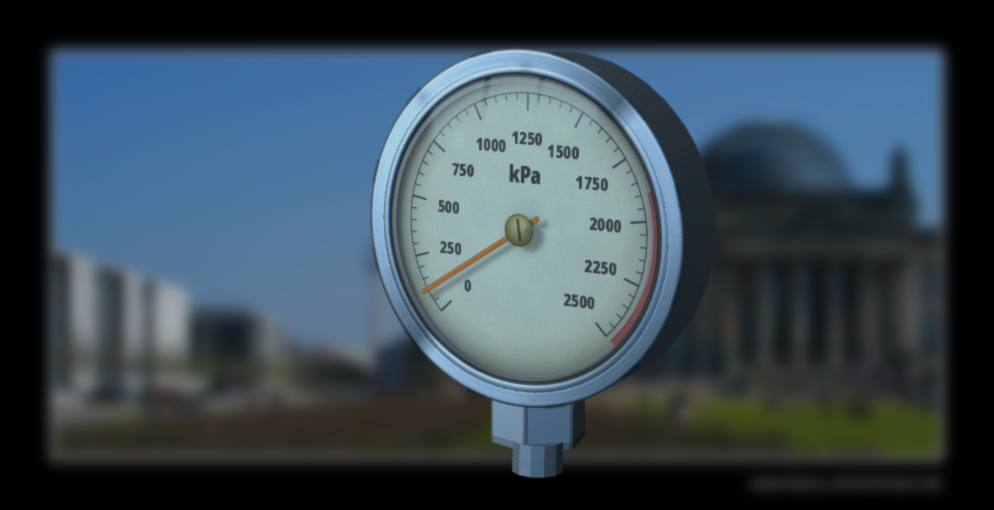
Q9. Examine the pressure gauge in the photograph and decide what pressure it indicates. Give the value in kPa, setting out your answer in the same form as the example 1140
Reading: 100
